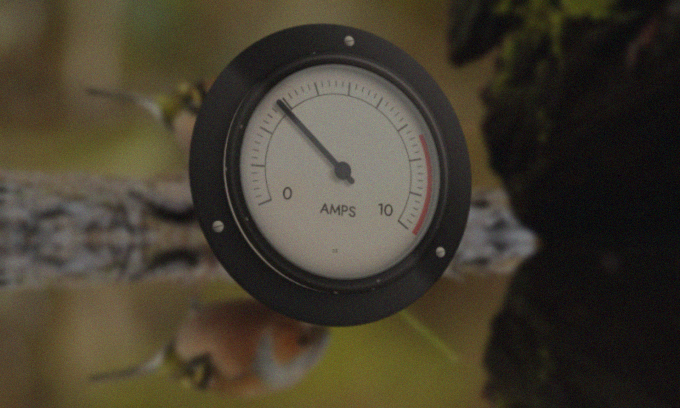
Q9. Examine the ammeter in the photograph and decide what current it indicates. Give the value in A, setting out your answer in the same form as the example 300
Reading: 2.8
